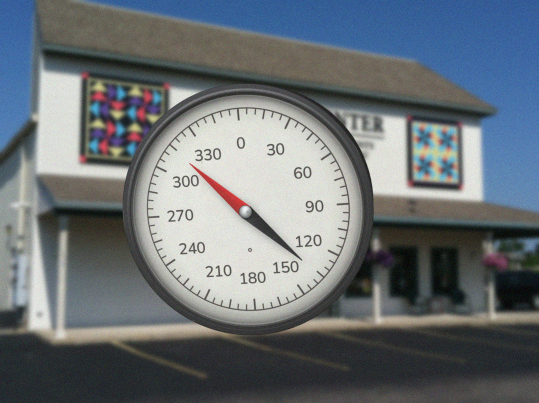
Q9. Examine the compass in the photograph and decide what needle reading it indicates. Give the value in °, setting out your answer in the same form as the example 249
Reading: 315
